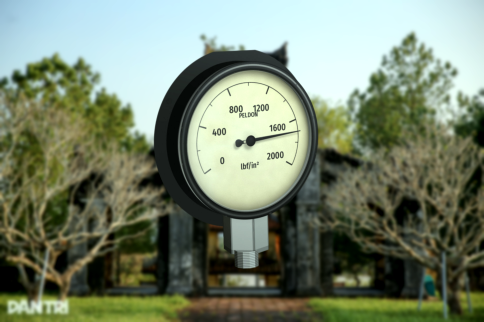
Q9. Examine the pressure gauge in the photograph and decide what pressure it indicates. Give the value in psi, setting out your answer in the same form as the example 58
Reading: 1700
